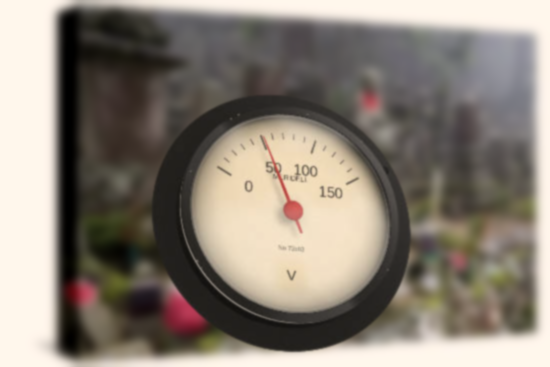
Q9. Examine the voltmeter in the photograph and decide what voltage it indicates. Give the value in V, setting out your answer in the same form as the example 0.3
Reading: 50
